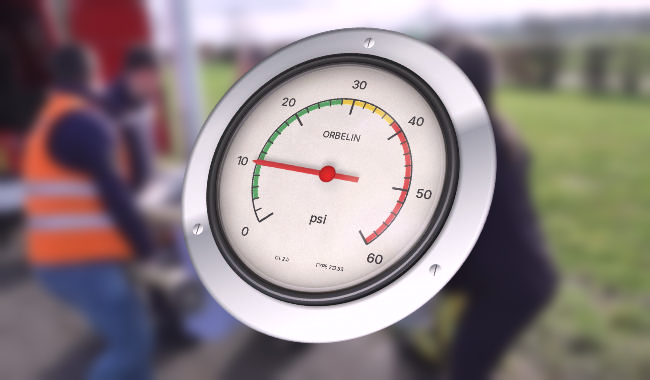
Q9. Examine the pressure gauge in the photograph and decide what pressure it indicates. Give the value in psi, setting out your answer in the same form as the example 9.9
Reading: 10
